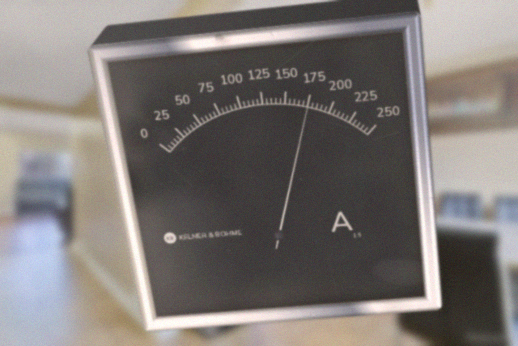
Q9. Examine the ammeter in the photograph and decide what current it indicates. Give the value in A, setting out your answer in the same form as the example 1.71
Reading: 175
